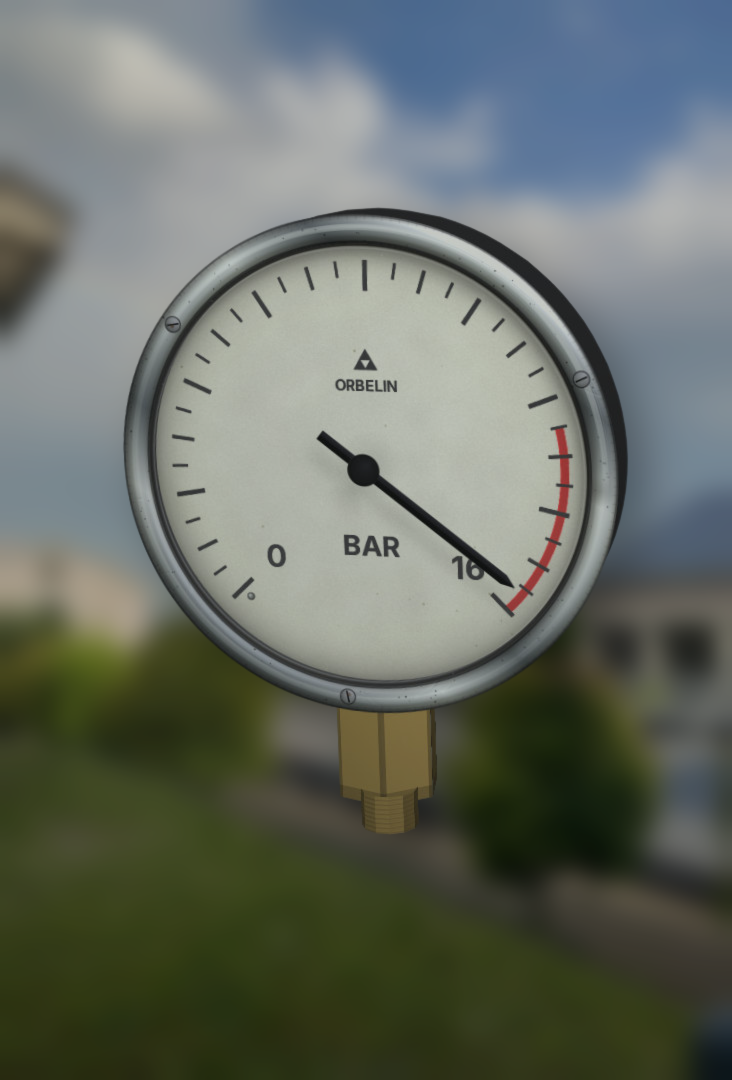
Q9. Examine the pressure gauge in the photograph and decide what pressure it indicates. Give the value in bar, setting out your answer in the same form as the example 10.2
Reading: 15.5
